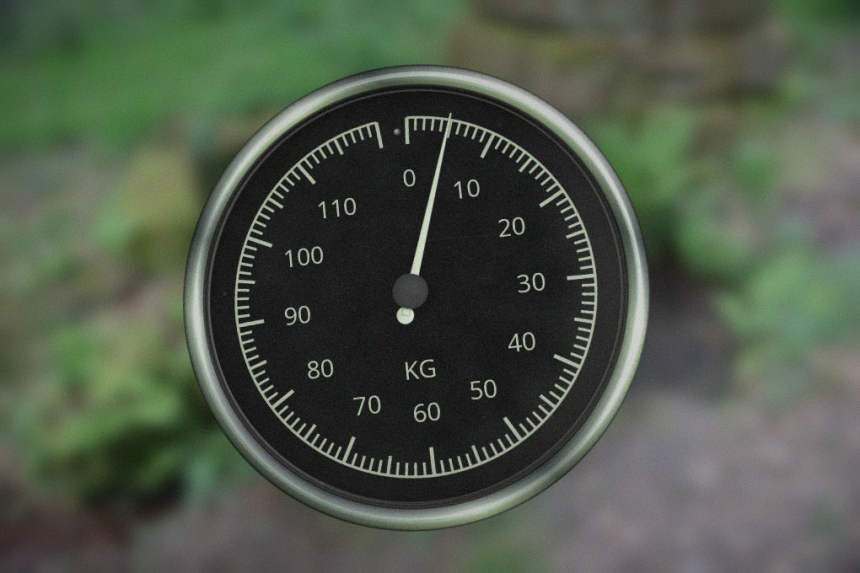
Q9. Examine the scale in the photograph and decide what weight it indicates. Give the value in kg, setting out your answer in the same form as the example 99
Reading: 5
